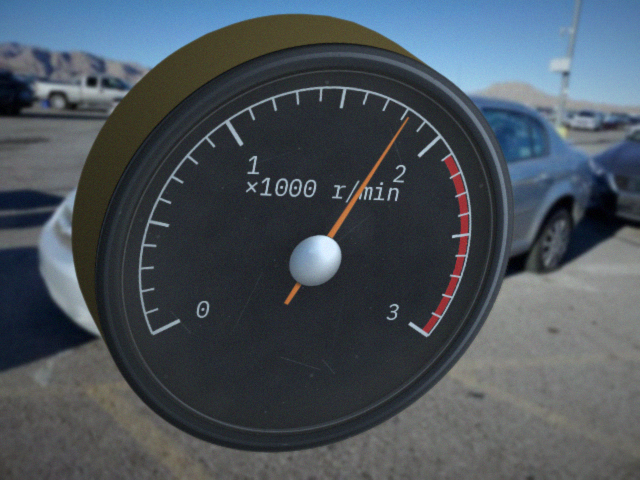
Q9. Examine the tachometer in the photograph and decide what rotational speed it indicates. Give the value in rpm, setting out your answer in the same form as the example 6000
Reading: 1800
